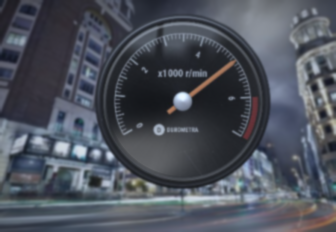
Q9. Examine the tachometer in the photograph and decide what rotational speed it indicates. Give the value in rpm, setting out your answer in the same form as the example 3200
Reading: 5000
